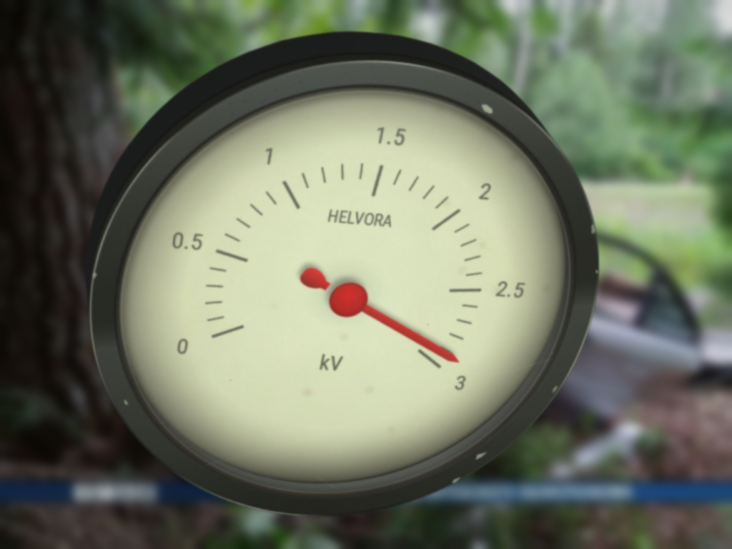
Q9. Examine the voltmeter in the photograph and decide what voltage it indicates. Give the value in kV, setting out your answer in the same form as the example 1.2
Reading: 2.9
